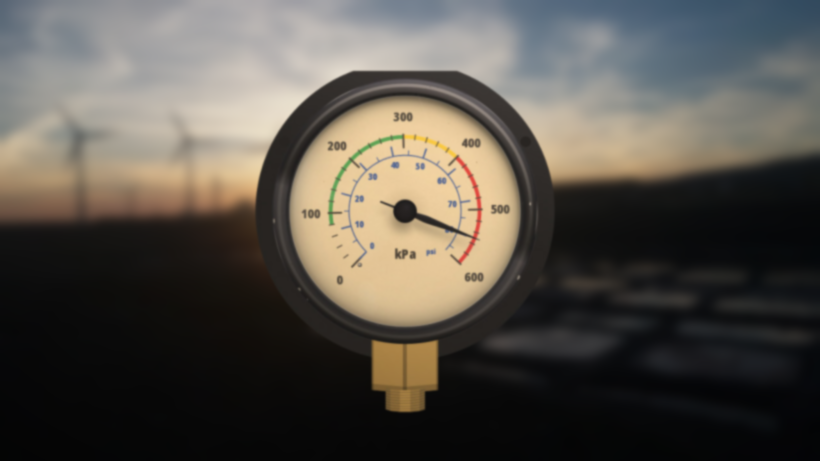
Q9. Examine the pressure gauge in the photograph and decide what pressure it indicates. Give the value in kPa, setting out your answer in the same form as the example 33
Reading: 550
